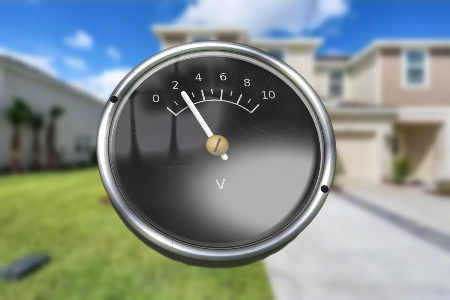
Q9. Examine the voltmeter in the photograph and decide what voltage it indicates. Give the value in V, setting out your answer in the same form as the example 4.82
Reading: 2
